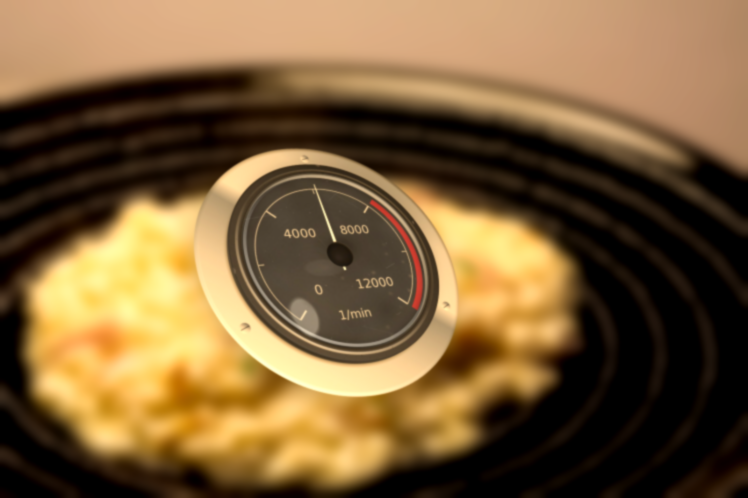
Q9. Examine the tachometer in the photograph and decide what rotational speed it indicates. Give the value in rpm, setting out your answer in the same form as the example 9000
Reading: 6000
